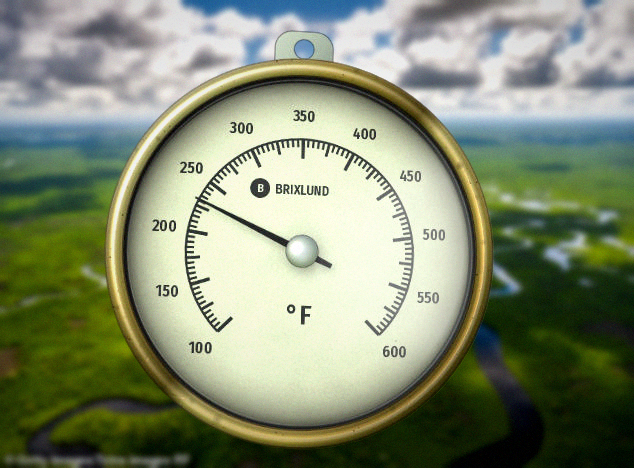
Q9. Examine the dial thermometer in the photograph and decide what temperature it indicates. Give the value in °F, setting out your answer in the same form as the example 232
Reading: 230
